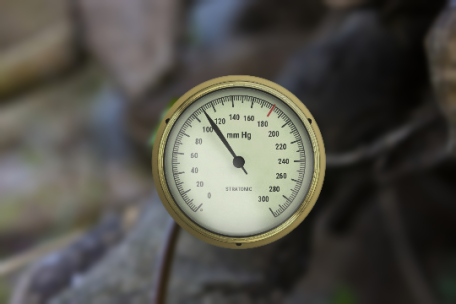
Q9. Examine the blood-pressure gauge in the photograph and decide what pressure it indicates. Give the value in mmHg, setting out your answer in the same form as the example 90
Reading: 110
